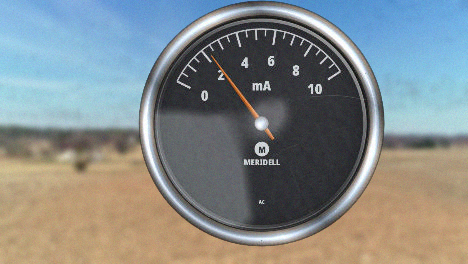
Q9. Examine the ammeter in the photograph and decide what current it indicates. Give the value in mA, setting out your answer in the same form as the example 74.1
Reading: 2.25
